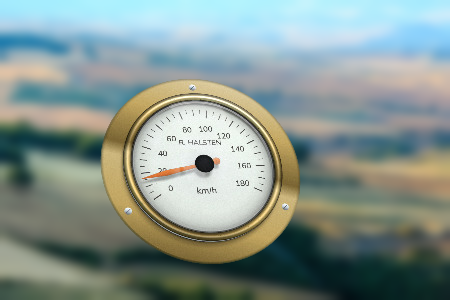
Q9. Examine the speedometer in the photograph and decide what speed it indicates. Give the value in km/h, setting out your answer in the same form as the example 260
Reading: 15
